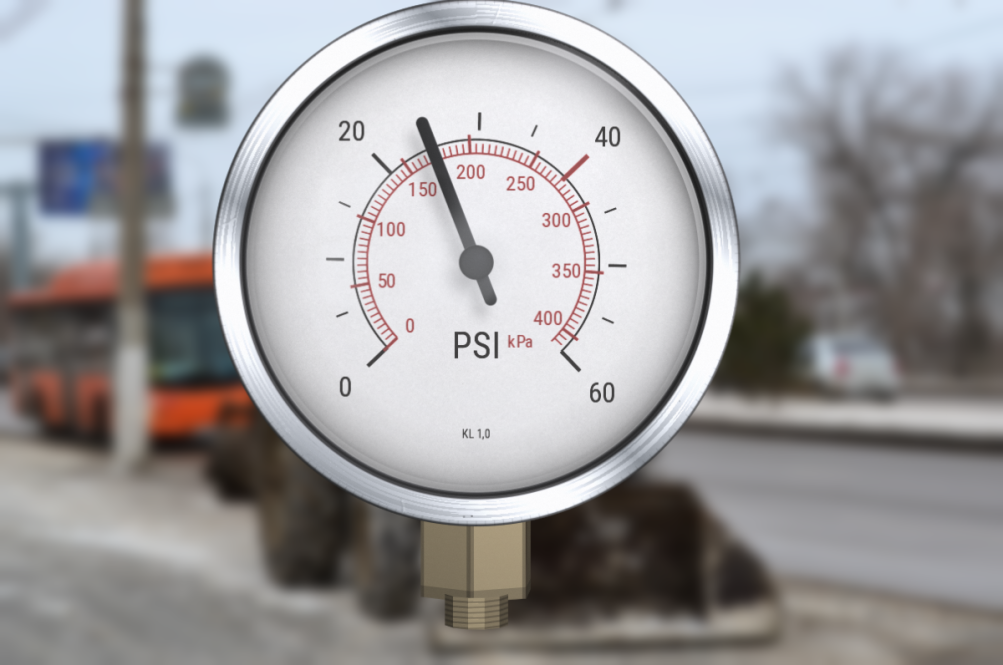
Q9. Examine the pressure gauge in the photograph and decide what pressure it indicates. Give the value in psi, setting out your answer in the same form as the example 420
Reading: 25
